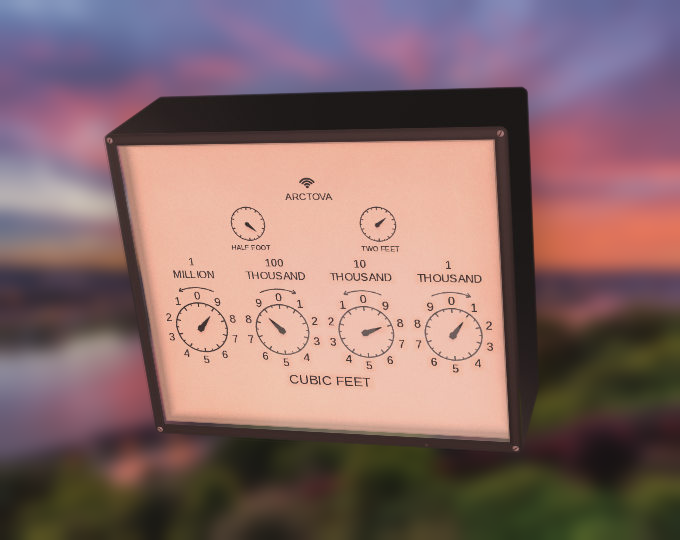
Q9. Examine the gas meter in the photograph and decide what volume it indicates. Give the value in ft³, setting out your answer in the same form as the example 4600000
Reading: 888100
